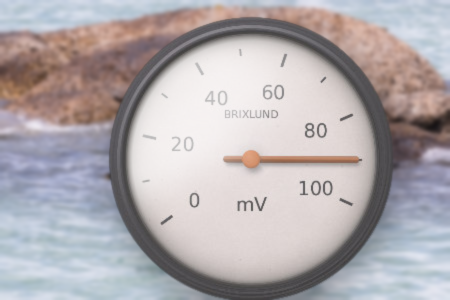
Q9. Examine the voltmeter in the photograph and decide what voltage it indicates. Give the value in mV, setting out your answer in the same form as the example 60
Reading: 90
